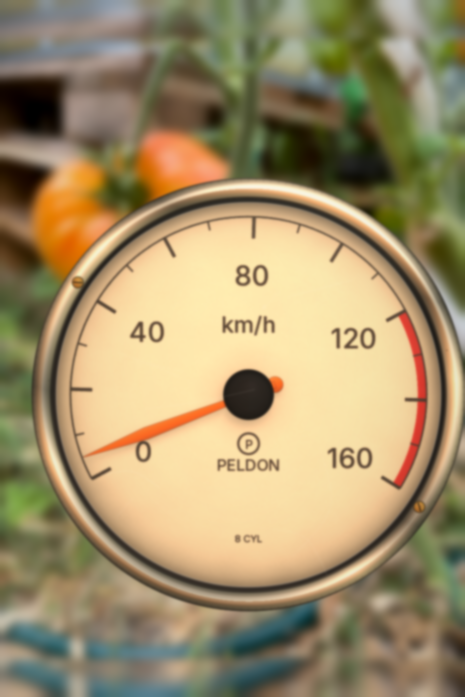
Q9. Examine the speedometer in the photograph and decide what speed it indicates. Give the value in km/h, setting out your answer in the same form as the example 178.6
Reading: 5
